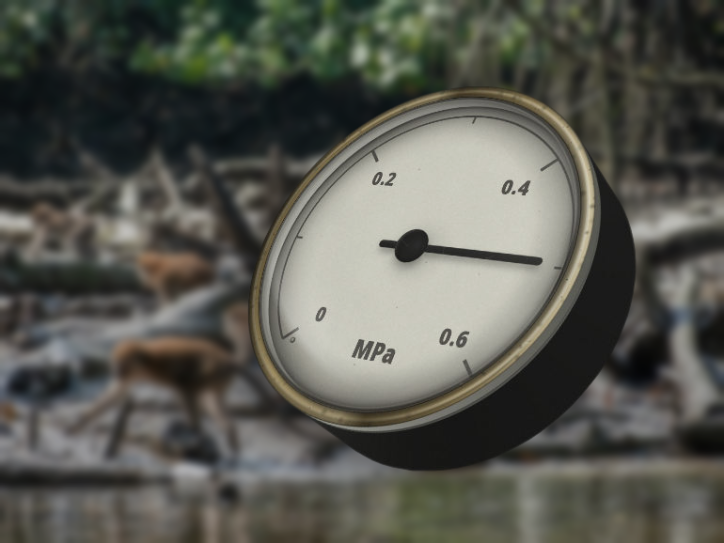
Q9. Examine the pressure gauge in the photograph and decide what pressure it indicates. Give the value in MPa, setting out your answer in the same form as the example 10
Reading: 0.5
